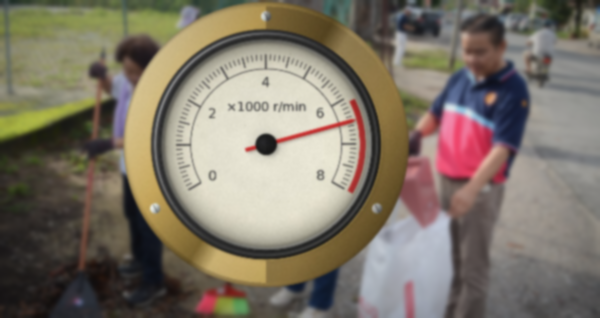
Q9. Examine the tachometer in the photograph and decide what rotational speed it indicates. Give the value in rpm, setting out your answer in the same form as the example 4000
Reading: 6500
